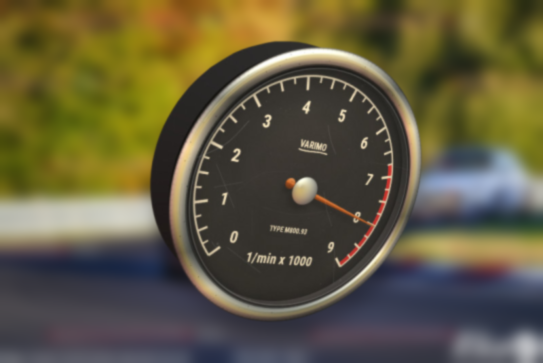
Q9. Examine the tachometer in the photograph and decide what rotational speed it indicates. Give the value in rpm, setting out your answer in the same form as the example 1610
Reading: 8000
